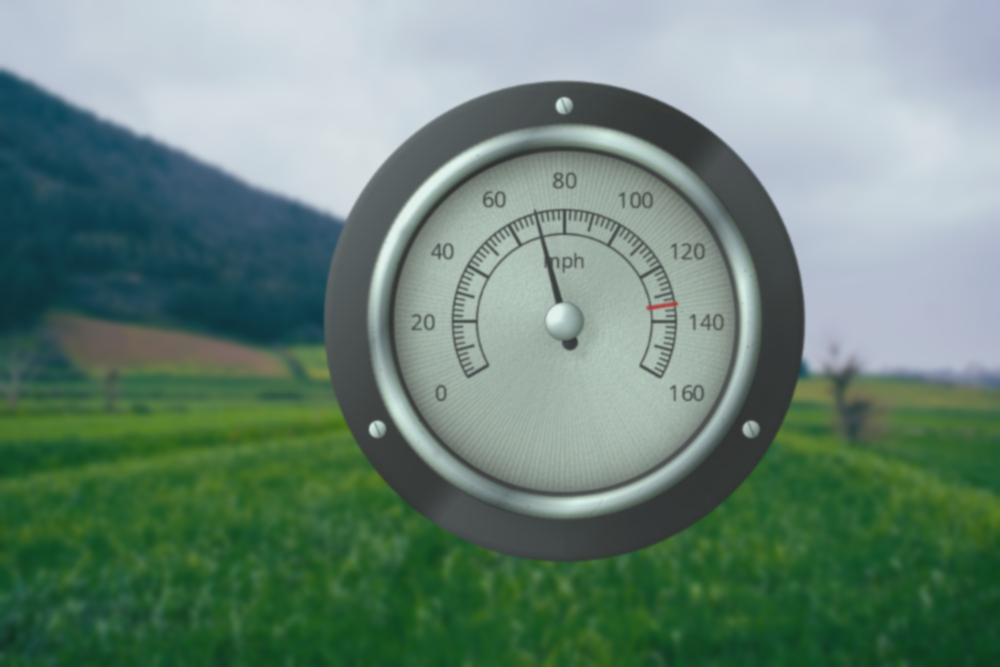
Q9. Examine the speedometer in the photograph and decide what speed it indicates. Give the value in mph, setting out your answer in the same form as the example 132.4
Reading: 70
